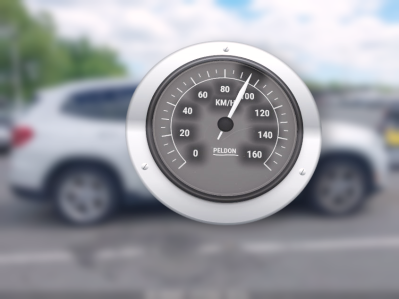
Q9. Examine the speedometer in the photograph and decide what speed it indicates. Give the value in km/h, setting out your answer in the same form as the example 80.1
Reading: 95
